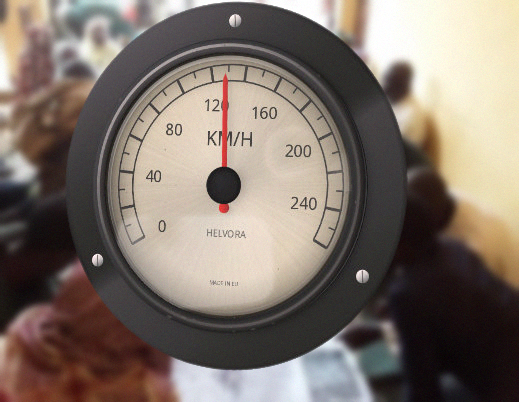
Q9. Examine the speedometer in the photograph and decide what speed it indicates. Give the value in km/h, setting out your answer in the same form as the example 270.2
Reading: 130
